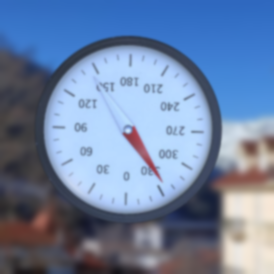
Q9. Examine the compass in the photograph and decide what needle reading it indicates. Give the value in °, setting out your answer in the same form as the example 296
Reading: 325
